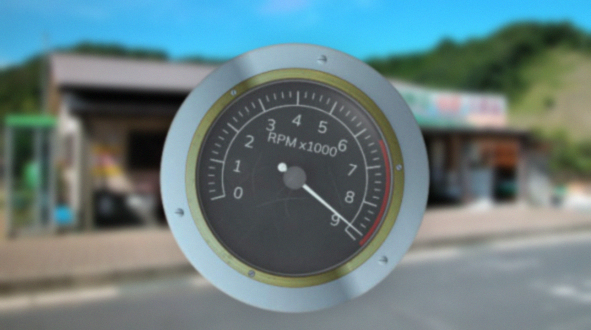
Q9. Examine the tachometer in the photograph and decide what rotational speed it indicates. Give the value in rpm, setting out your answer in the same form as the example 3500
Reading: 8800
